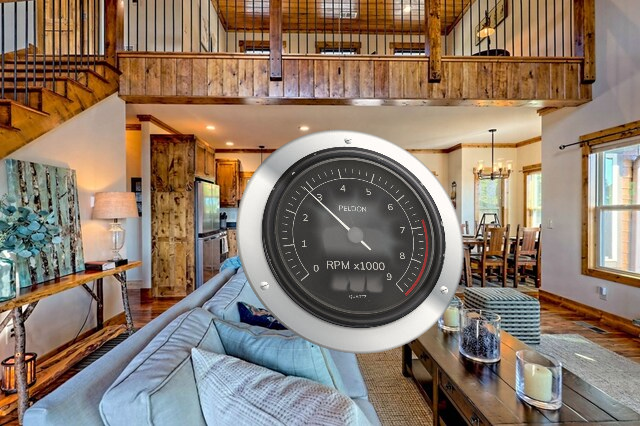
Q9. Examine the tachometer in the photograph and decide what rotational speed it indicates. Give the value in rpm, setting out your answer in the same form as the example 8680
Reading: 2800
